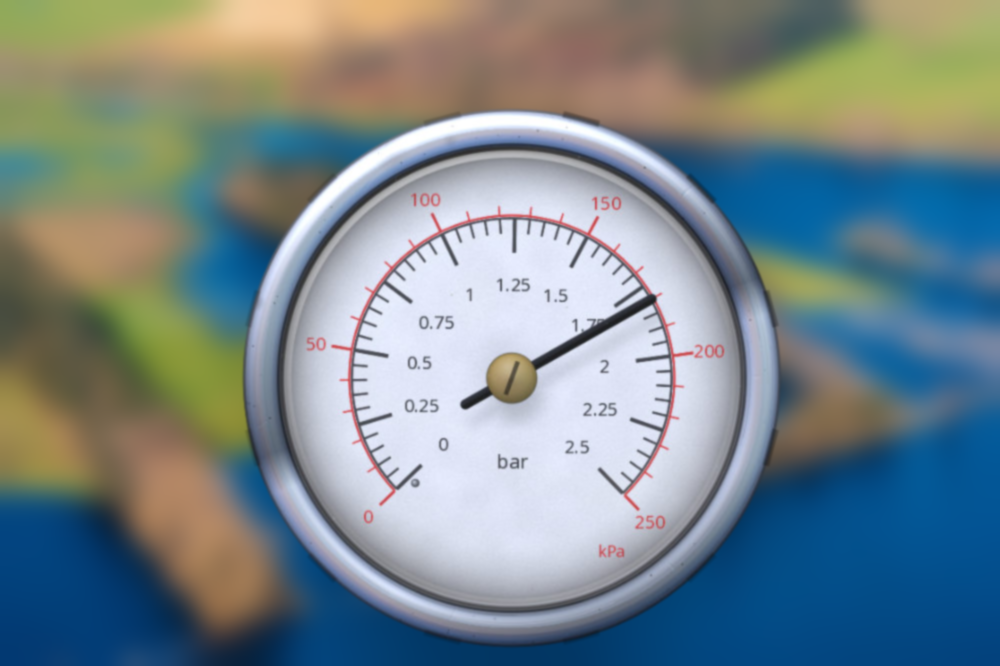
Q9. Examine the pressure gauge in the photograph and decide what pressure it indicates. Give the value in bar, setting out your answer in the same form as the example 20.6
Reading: 1.8
